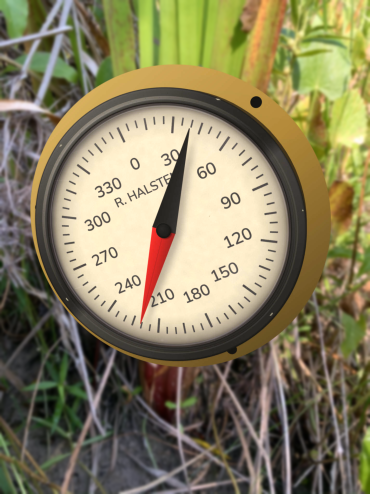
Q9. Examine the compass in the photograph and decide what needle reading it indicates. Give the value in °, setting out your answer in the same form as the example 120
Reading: 220
